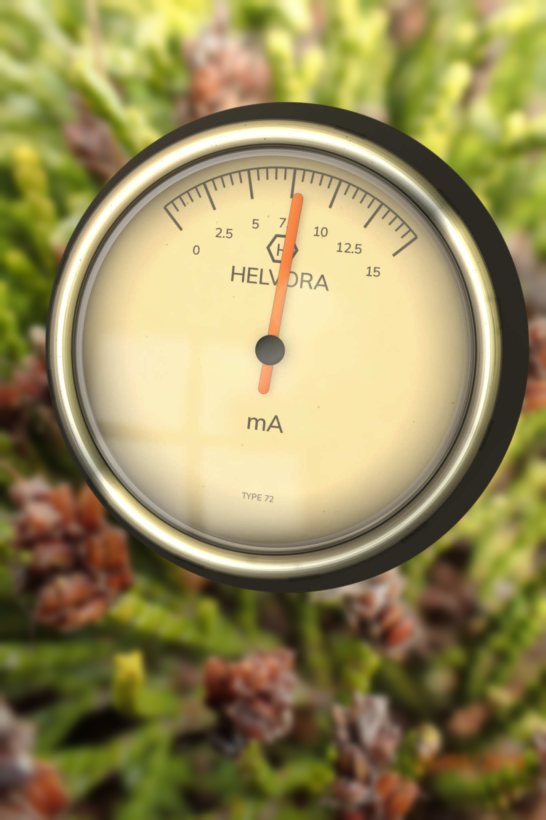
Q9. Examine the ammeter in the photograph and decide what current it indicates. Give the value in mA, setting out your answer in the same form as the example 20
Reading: 8
